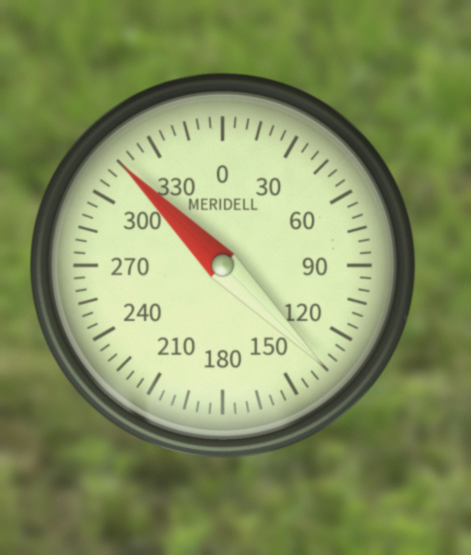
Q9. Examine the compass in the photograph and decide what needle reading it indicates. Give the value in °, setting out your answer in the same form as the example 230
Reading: 315
